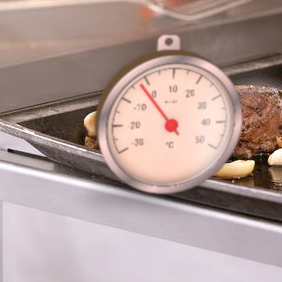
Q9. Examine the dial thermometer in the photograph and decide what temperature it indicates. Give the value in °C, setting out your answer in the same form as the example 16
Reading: -2.5
